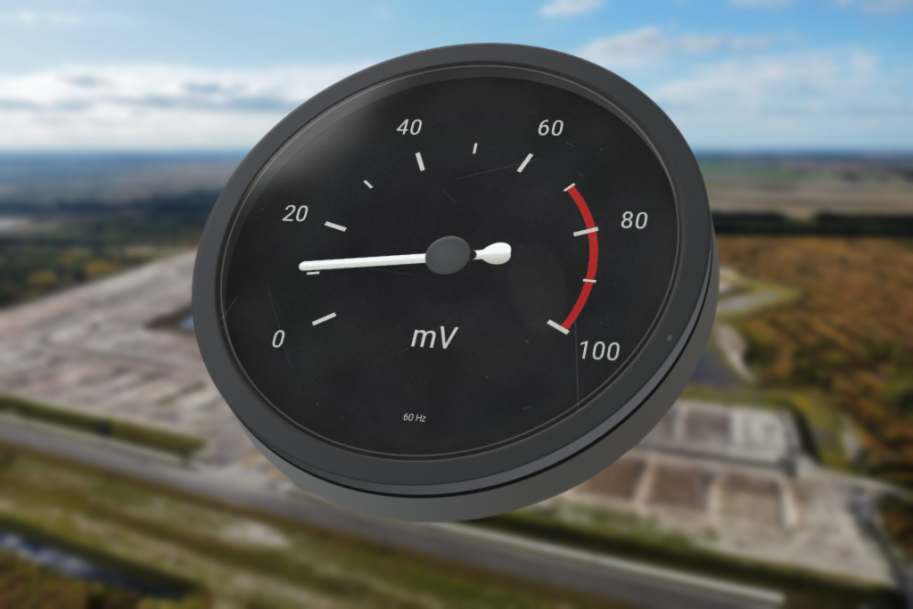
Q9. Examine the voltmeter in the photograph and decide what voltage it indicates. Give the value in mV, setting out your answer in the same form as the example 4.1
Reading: 10
